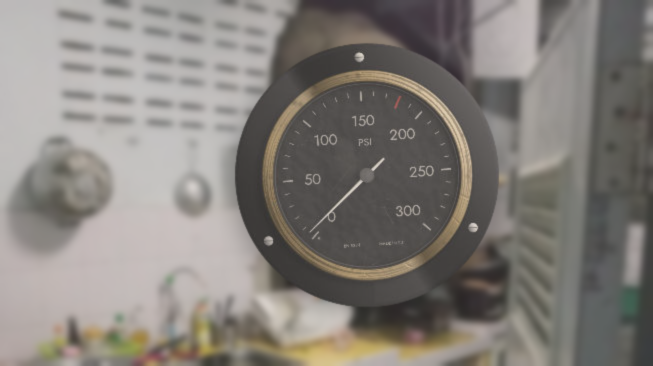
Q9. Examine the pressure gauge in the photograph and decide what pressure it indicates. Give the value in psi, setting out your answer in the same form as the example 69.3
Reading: 5
